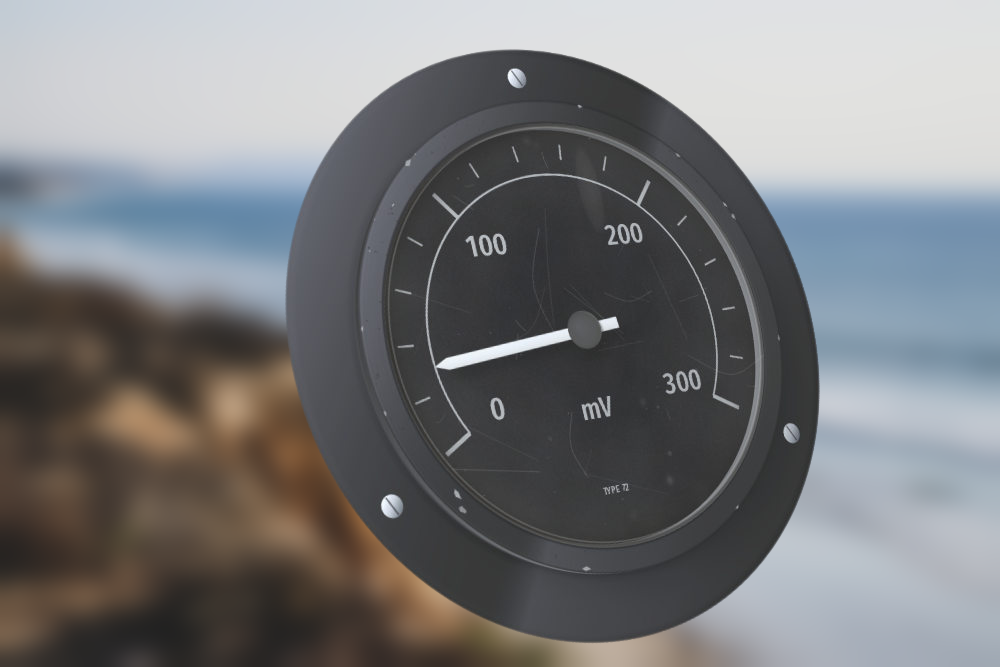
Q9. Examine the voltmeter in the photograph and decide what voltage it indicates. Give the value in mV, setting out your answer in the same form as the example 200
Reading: 30
